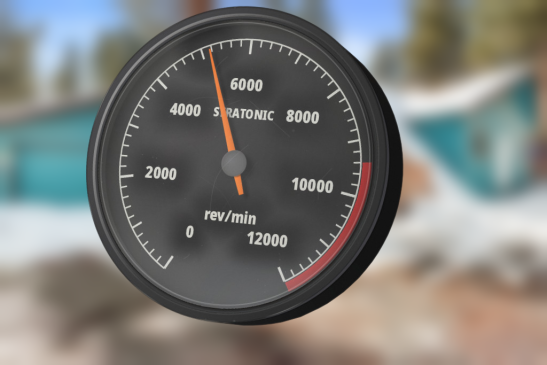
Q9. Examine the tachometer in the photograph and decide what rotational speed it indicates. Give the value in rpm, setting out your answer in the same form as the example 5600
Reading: 5200
